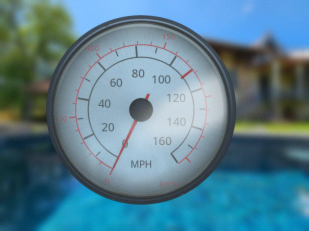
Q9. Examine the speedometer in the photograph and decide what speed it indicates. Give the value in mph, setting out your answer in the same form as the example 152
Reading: 0
